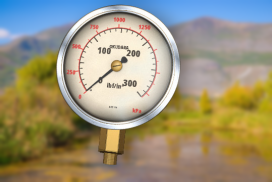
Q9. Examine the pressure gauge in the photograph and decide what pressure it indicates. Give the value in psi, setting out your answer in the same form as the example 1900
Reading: 0
